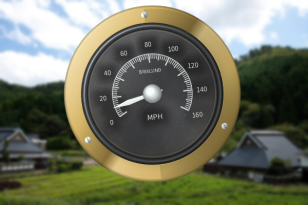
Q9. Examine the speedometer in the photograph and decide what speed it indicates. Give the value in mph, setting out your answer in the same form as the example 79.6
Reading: 10
